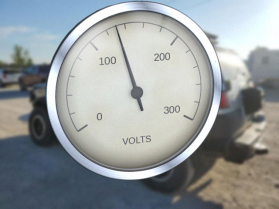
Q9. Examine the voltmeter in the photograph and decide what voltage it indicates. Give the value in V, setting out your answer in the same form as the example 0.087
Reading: 130
